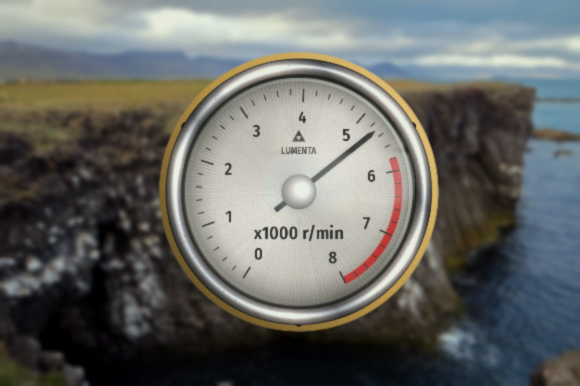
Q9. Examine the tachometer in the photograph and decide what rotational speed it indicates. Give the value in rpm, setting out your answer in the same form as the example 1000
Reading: 5300
